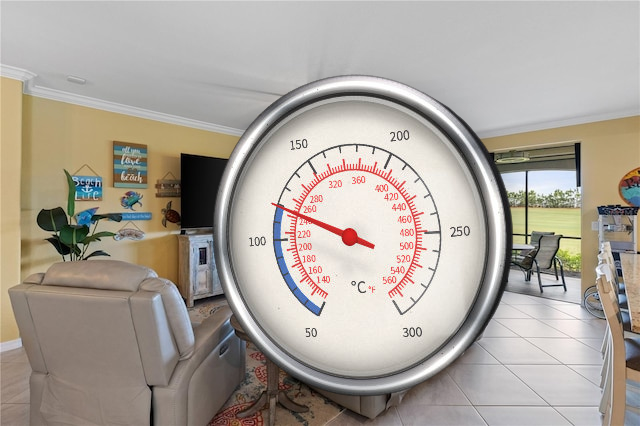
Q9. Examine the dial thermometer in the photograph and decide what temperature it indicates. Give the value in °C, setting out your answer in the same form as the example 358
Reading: 120
